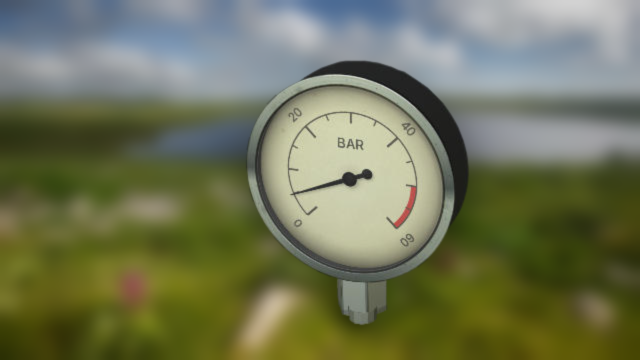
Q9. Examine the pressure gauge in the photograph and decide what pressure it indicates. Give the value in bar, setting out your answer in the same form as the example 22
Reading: 5
